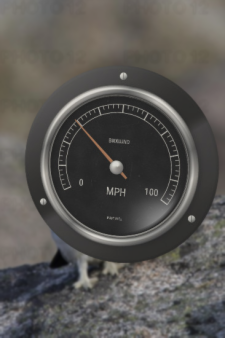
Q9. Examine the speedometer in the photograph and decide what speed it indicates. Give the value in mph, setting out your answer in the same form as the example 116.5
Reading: 30
